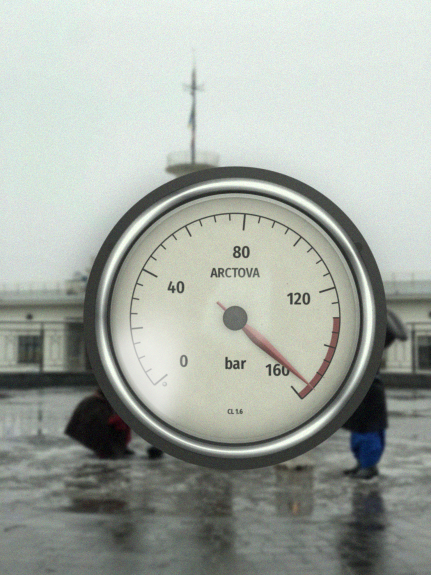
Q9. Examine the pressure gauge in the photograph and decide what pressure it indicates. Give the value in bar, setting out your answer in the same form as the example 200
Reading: 155
